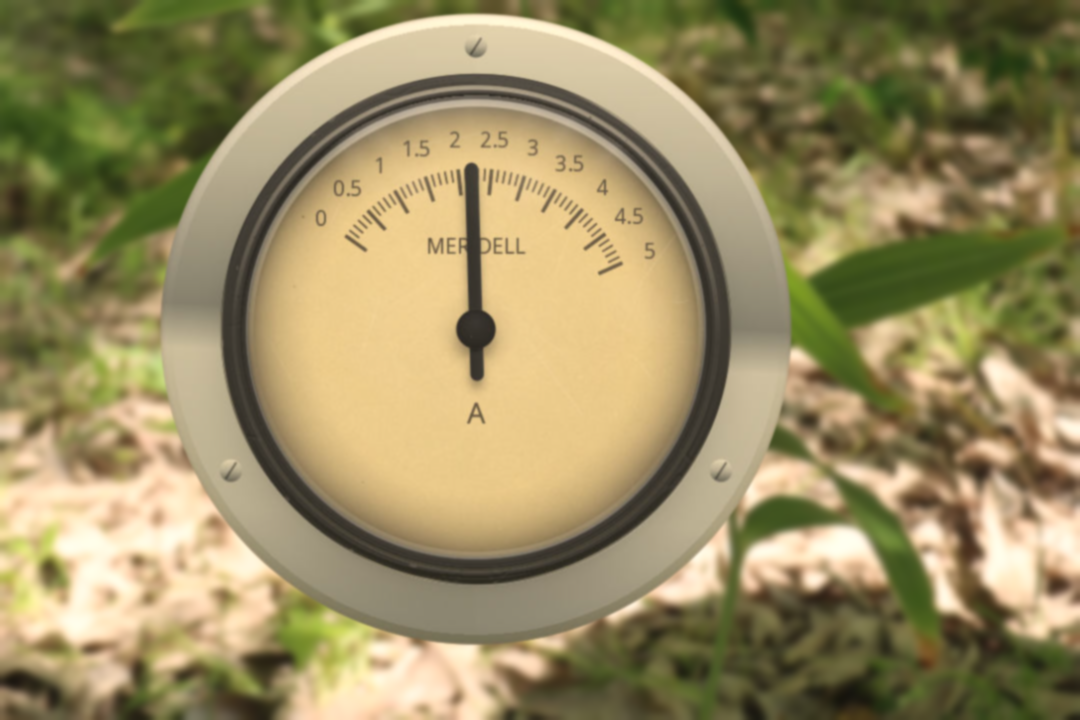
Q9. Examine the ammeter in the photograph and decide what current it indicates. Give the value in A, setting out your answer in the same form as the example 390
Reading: 2.2
